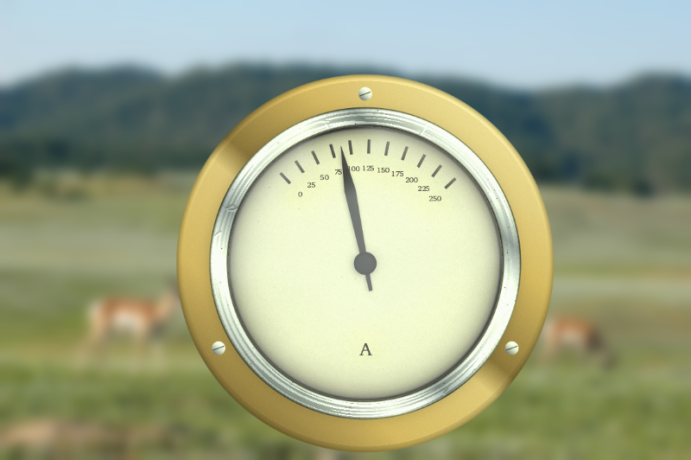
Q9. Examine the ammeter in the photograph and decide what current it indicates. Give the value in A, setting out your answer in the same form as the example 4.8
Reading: 87.5
